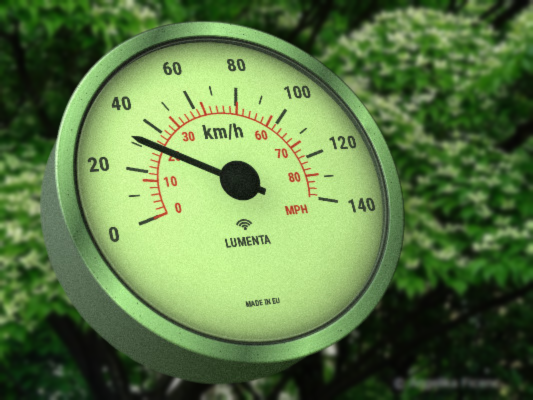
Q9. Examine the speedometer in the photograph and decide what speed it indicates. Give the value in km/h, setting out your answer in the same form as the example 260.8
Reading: 30
